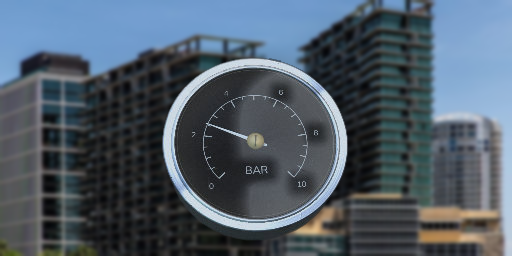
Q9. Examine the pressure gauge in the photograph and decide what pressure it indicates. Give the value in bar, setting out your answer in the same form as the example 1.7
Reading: 2.5
